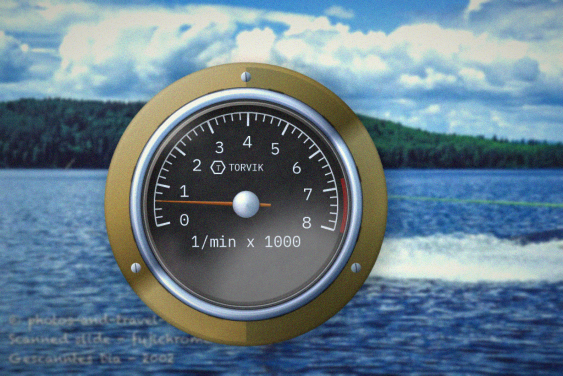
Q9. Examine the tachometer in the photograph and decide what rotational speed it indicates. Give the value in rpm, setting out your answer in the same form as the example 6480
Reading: 600
